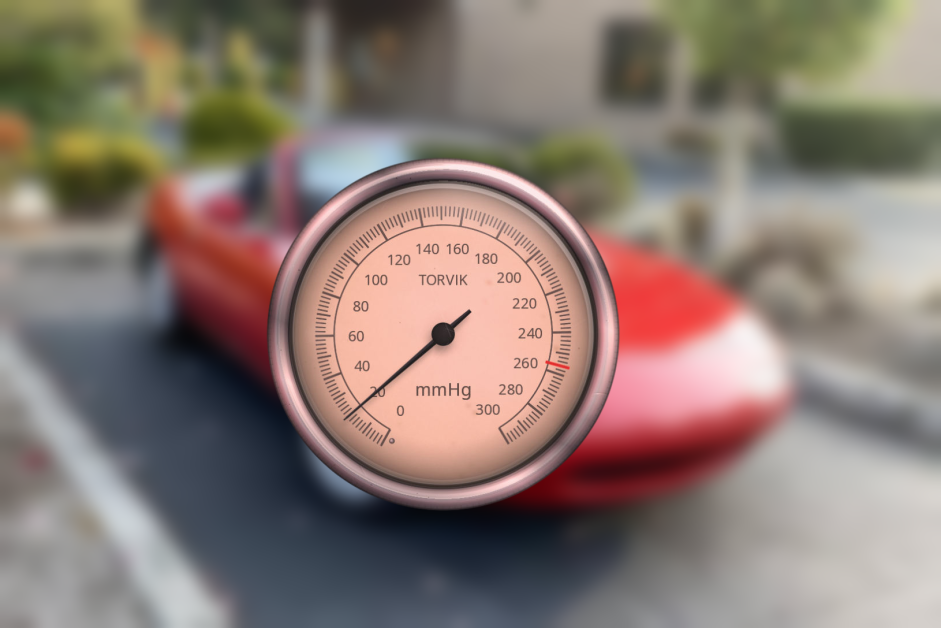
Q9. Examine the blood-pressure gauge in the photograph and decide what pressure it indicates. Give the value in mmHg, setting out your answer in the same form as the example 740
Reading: 20
